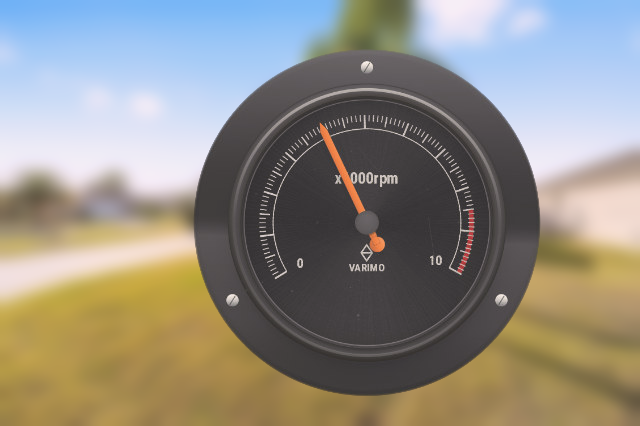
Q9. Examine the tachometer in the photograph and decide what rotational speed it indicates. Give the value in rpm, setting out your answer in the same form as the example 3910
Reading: 4000
